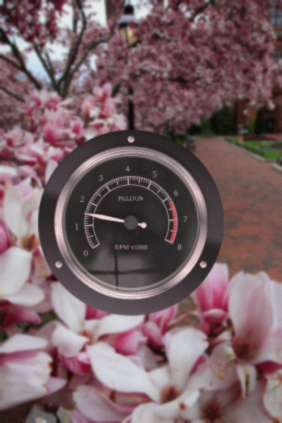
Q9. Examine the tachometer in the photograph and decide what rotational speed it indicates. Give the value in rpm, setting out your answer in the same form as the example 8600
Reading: 1500
